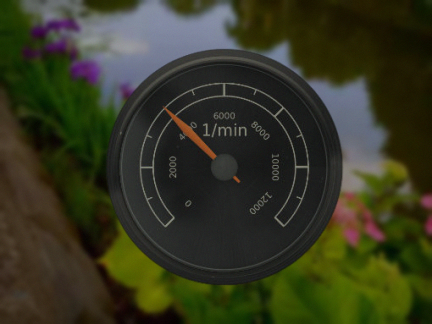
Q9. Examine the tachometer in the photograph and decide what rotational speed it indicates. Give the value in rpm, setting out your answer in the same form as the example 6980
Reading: 4000
